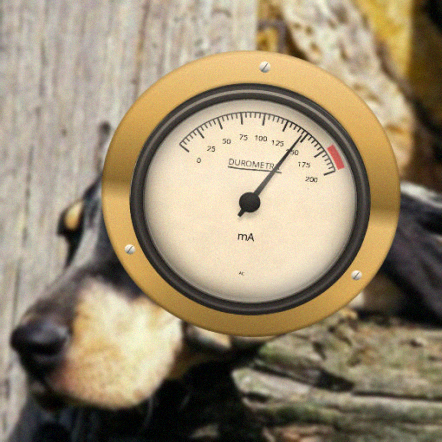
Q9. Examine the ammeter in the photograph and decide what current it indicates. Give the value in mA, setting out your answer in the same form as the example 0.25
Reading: 145
